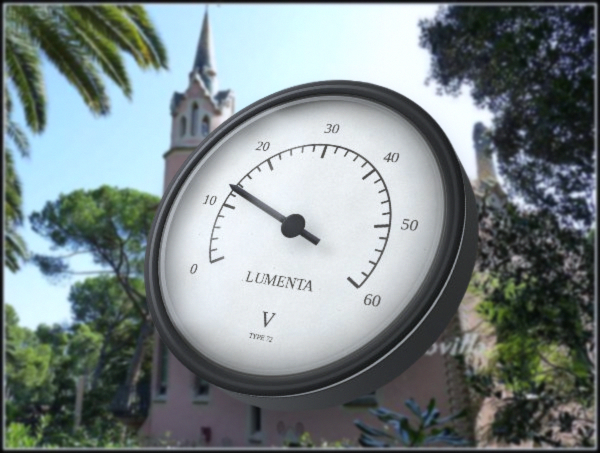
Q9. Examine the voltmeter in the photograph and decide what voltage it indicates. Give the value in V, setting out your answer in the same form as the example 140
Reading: 13
